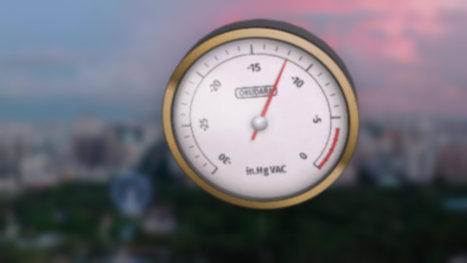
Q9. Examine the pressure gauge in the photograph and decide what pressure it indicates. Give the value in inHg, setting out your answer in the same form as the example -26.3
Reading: -12
